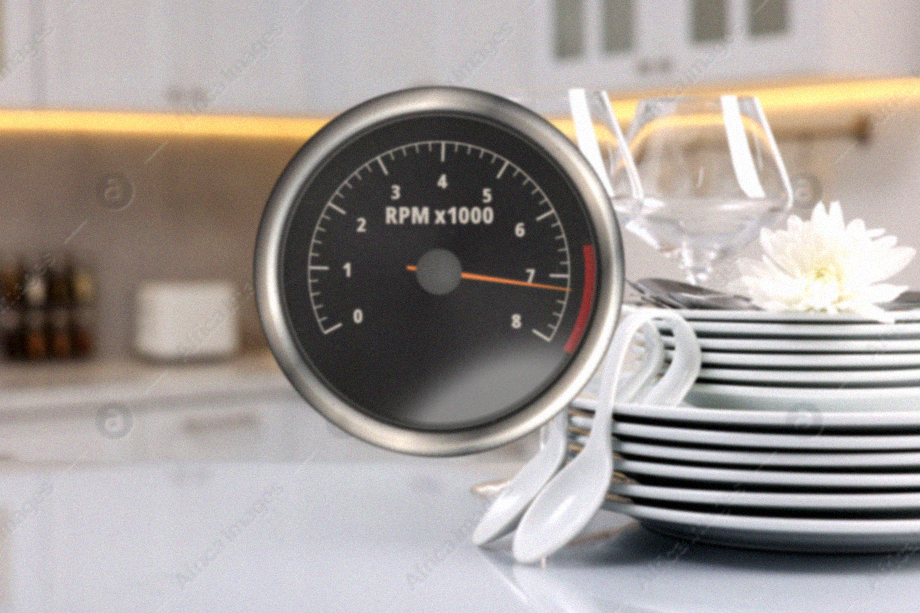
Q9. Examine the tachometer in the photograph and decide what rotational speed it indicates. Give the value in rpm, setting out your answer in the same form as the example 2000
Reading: 7200
